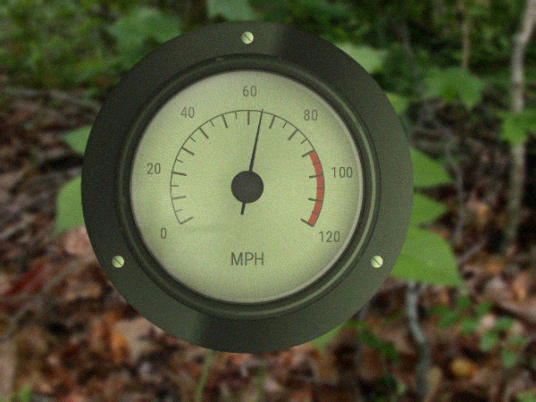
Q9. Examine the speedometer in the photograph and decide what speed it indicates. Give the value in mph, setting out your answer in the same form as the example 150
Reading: 65
